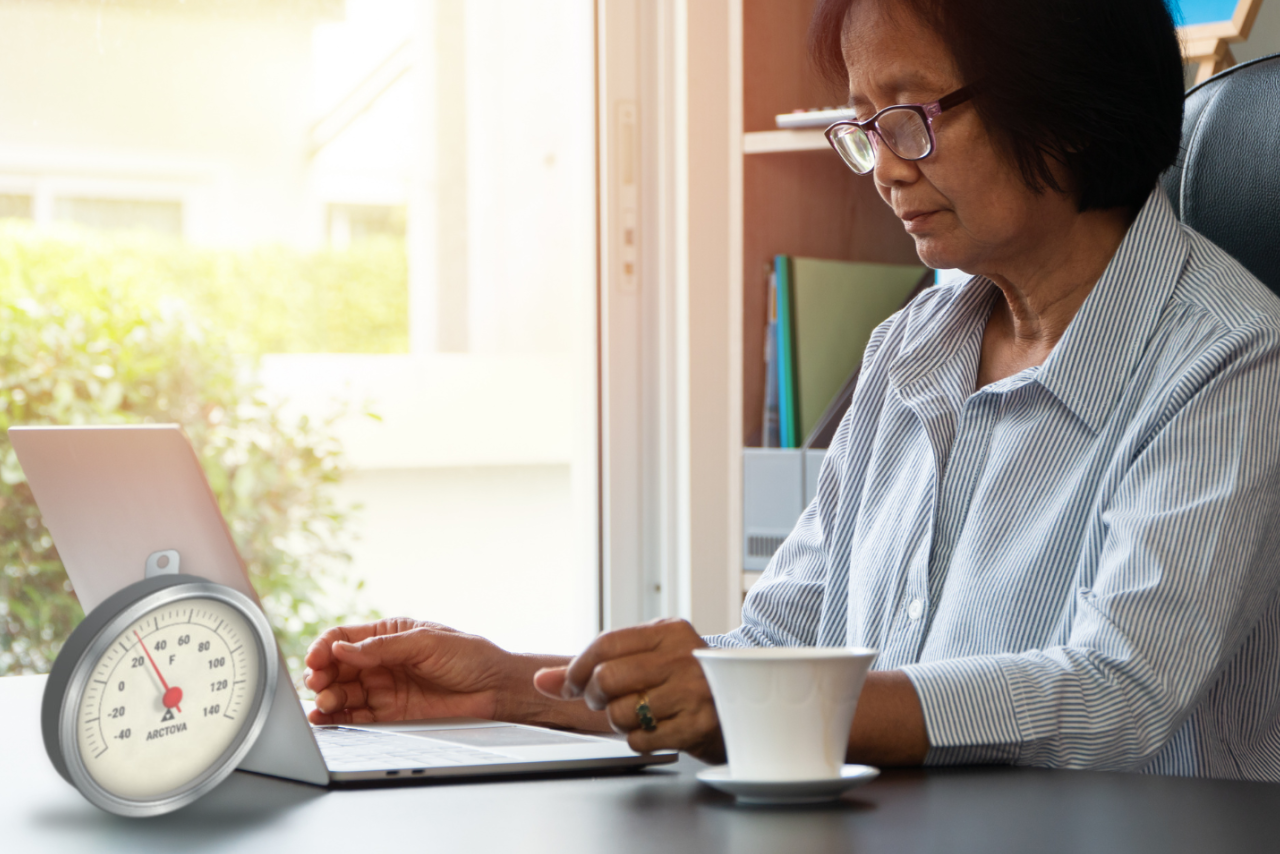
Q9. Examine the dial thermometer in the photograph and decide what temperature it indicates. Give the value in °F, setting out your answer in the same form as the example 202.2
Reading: 28
